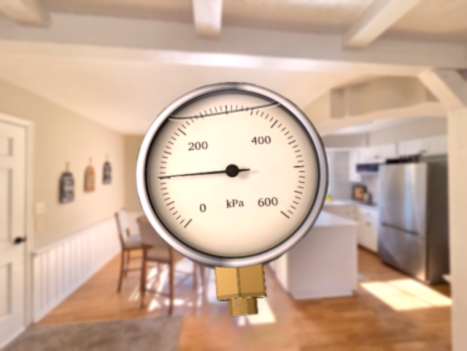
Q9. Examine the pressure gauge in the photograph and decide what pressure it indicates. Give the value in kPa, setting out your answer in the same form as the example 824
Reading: 100
